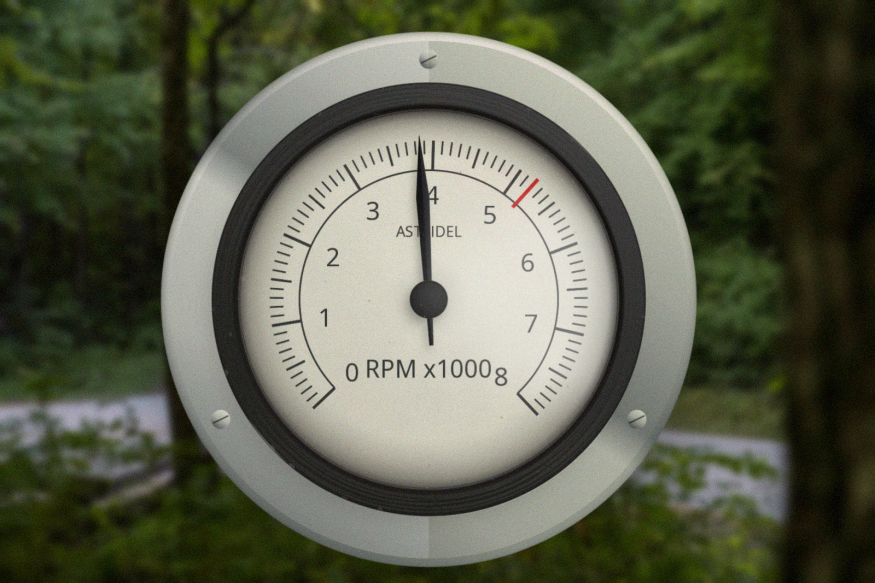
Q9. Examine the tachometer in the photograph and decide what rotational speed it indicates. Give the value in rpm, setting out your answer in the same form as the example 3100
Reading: 3850
